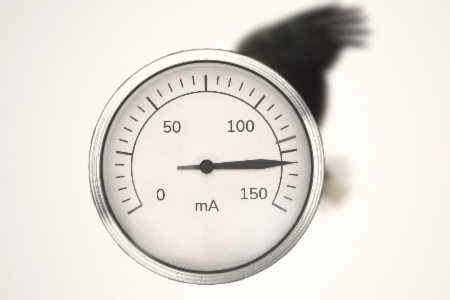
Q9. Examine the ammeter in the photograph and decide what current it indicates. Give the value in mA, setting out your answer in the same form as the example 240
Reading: 130
